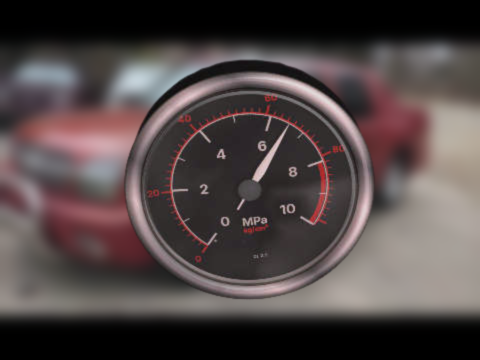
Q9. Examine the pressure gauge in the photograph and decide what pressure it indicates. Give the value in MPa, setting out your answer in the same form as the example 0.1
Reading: 6.5
